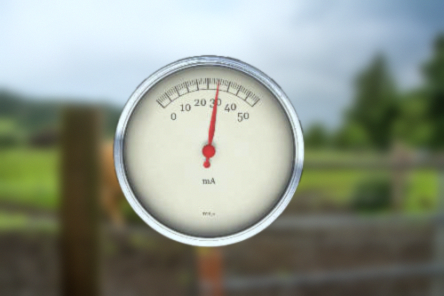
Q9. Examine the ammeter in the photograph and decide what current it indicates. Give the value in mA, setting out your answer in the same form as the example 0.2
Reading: 30
